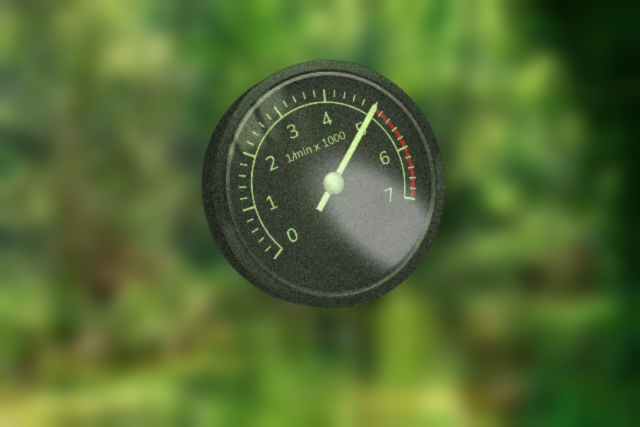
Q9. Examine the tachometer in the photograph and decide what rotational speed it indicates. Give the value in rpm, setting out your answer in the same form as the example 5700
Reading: 5000
